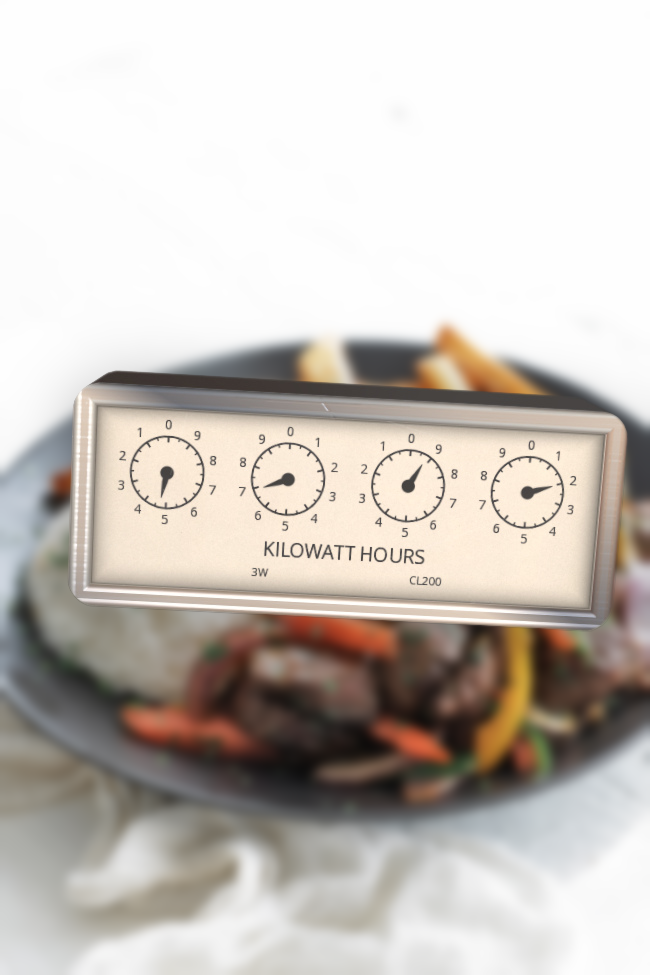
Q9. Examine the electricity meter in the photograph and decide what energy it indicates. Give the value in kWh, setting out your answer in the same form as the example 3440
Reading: 4692
